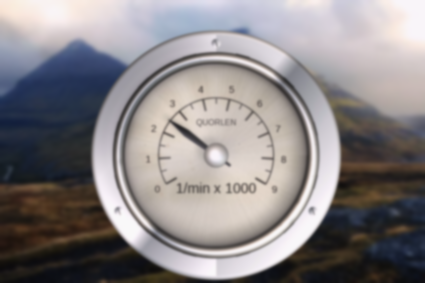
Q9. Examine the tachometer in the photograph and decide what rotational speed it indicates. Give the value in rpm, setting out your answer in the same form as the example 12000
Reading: 2500
